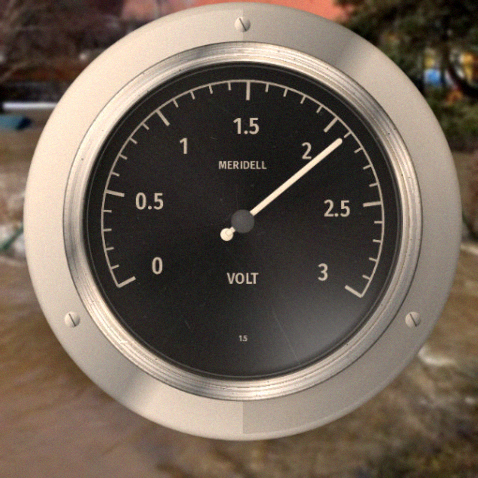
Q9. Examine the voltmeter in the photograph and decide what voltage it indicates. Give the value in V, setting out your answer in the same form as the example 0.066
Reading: 2.1
